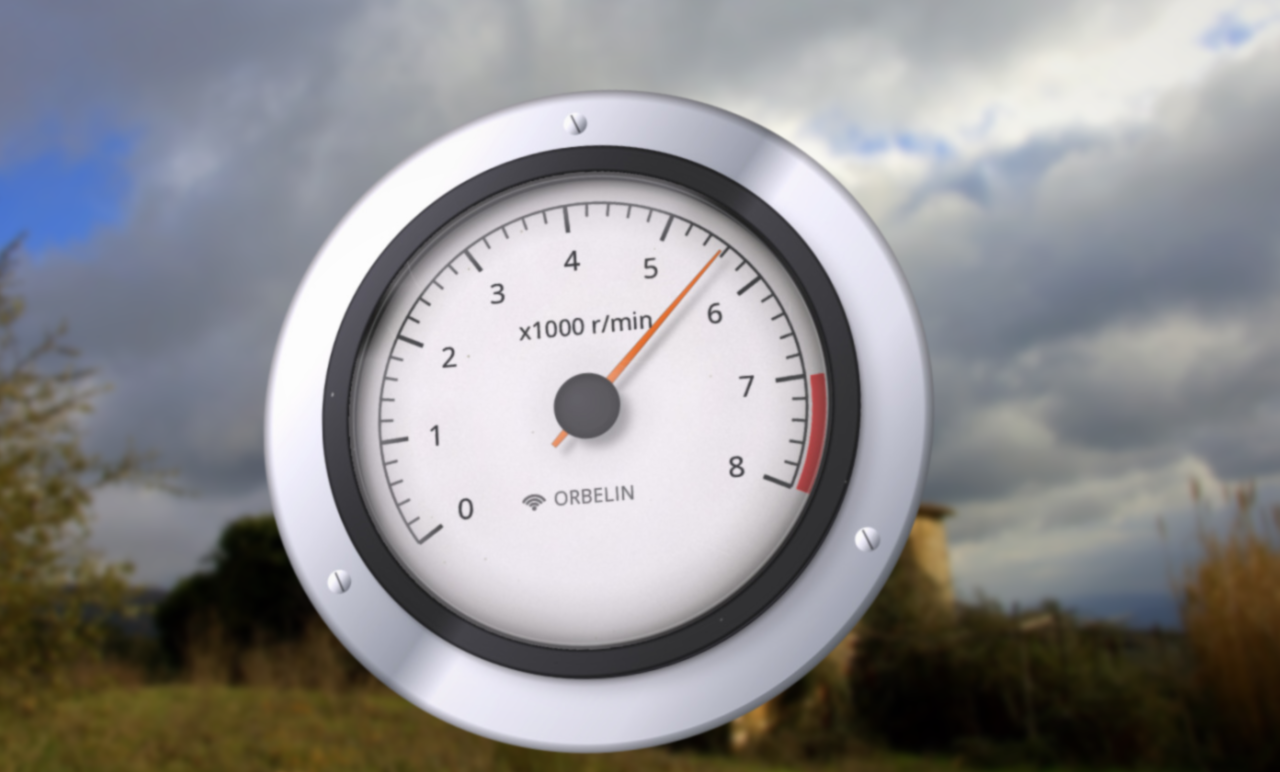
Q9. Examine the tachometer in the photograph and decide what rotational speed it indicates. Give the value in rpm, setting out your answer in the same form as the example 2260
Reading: 5600
